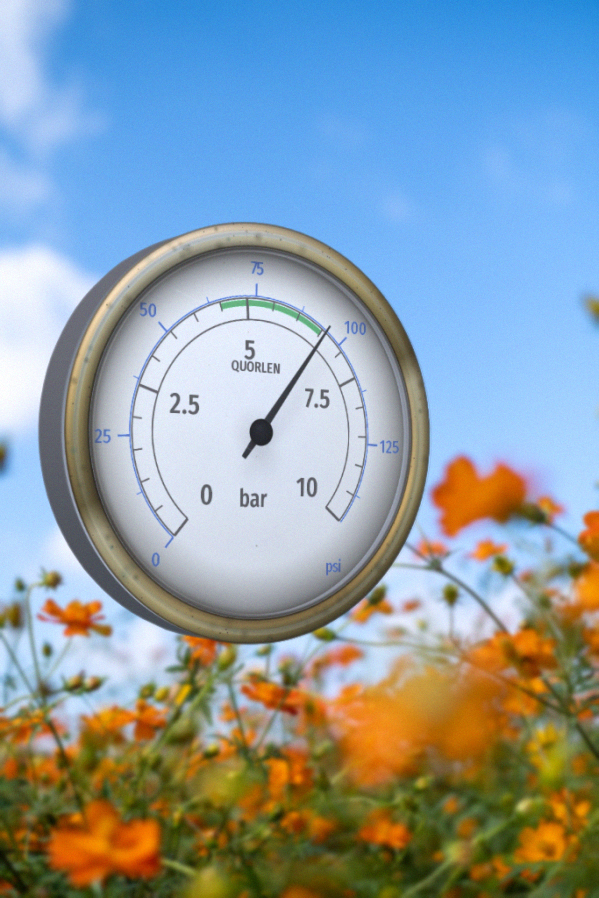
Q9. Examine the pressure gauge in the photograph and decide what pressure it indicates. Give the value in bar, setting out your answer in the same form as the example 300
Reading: 6.5
